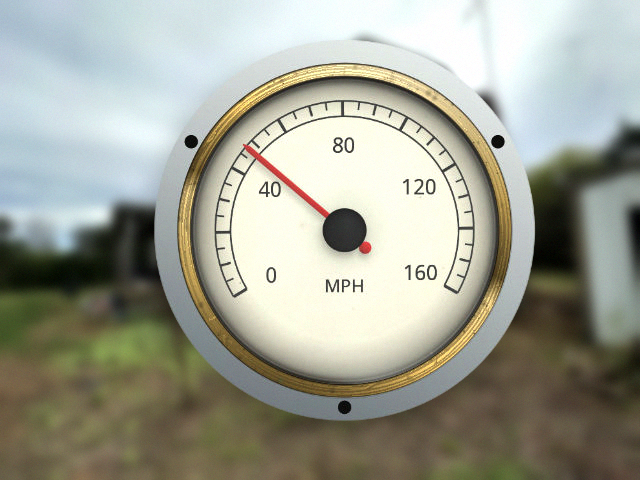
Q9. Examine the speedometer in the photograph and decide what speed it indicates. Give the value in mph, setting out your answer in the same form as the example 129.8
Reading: 47.5
